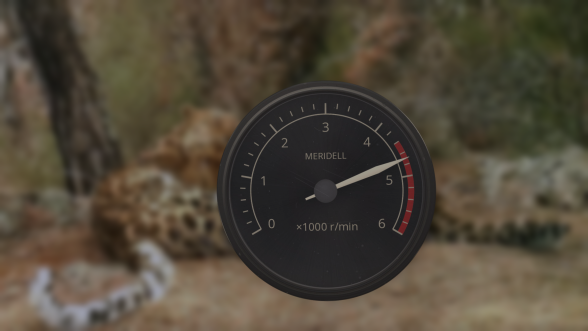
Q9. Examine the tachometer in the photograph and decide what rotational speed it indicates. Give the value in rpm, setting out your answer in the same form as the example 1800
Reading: 4700
